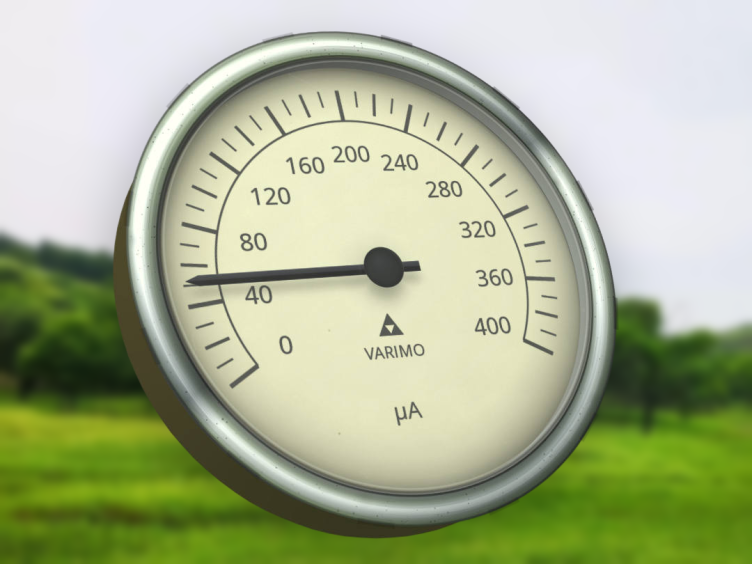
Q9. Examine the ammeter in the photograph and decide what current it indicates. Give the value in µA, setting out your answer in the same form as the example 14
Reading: 50
